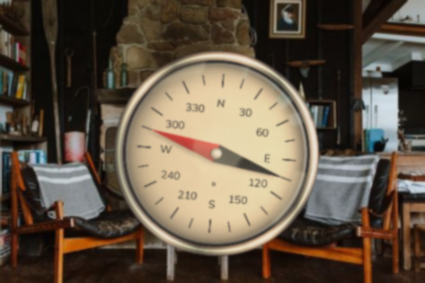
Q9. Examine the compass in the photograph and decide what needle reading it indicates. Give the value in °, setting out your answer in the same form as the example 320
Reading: 285
